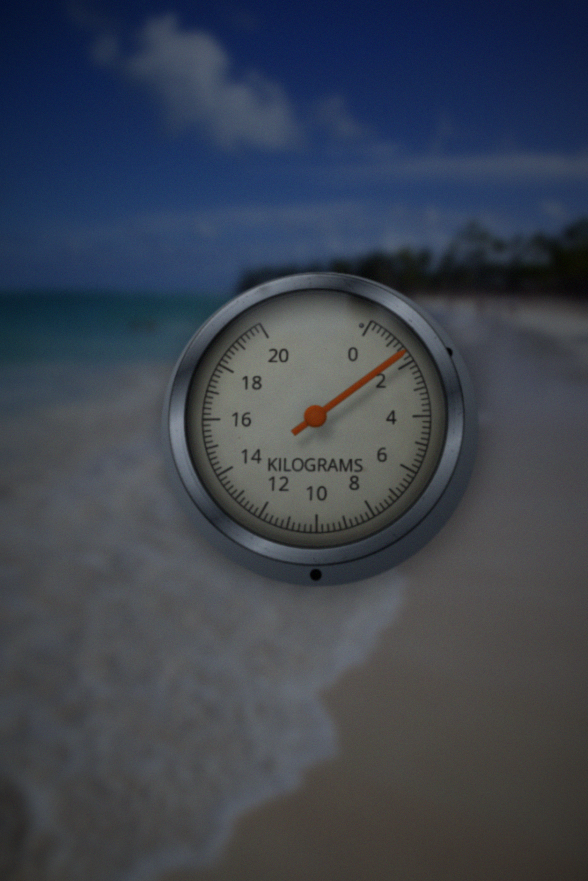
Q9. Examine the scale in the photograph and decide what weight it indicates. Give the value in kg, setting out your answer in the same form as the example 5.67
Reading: 1.6
